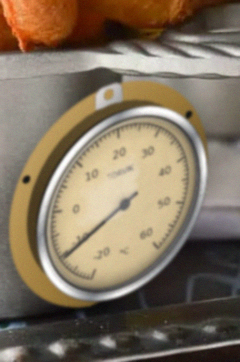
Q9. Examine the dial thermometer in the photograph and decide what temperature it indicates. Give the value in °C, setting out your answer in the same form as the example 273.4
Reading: -10
